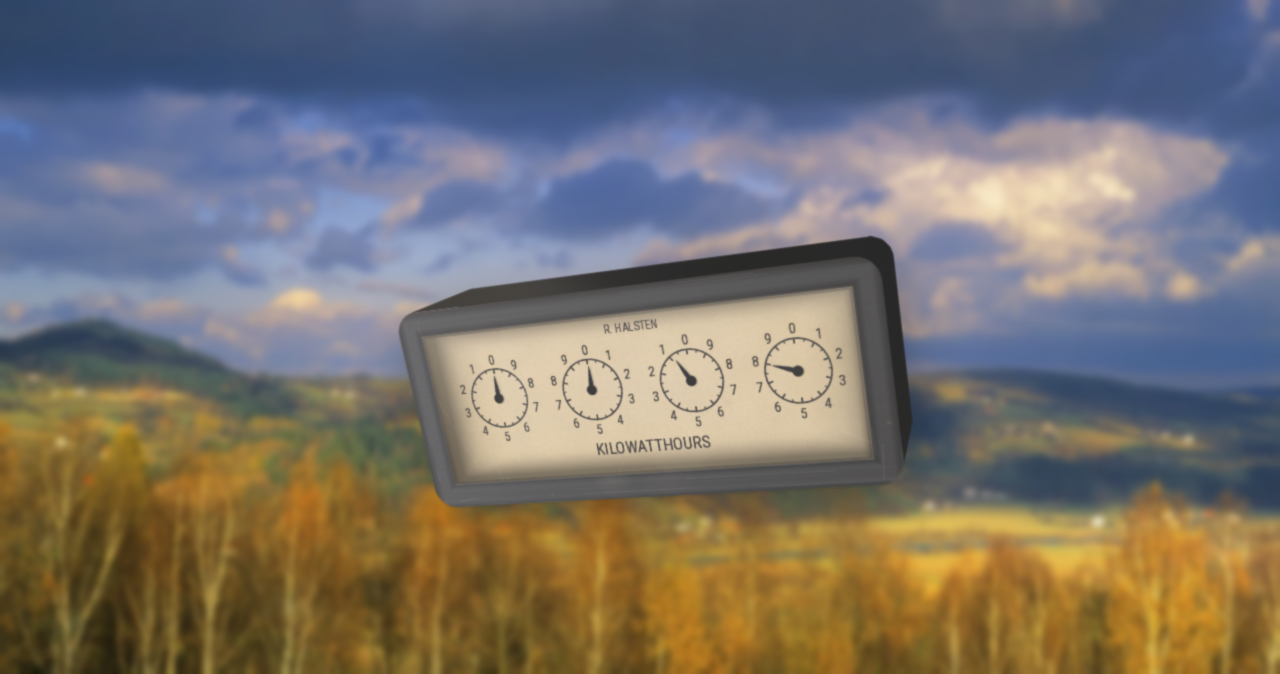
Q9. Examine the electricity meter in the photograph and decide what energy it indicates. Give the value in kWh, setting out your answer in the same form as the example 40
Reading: 8
